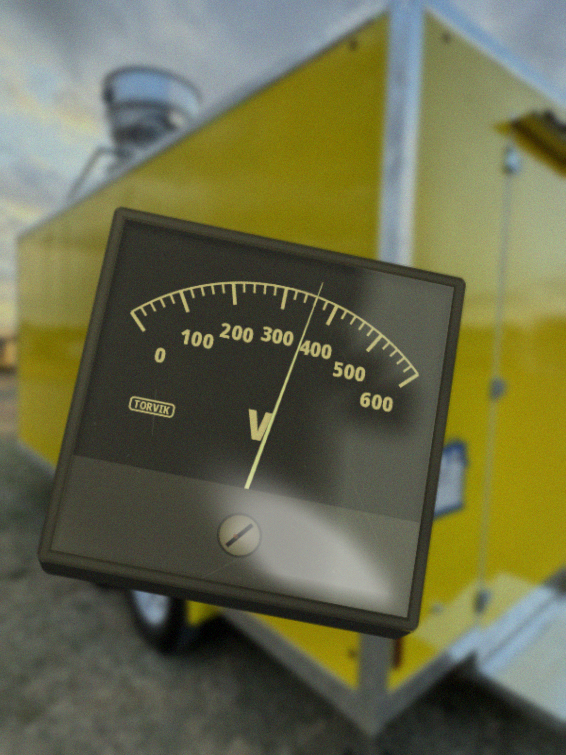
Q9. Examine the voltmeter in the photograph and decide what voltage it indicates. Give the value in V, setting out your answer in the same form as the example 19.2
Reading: 360
